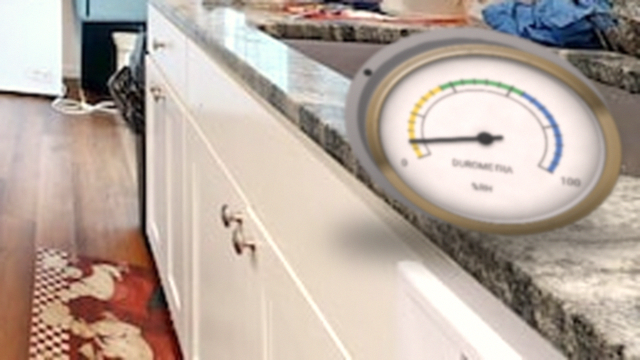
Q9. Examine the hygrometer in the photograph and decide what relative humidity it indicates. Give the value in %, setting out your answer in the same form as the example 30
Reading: 8
